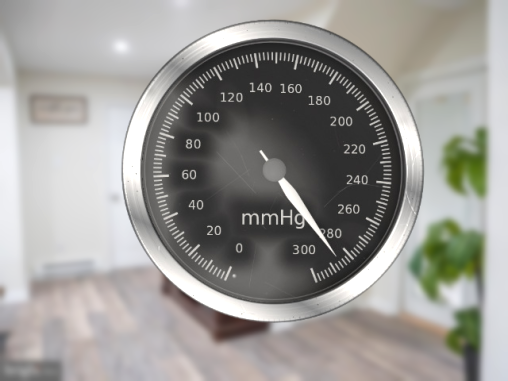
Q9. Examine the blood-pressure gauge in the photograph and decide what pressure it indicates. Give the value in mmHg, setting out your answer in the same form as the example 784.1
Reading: 286
